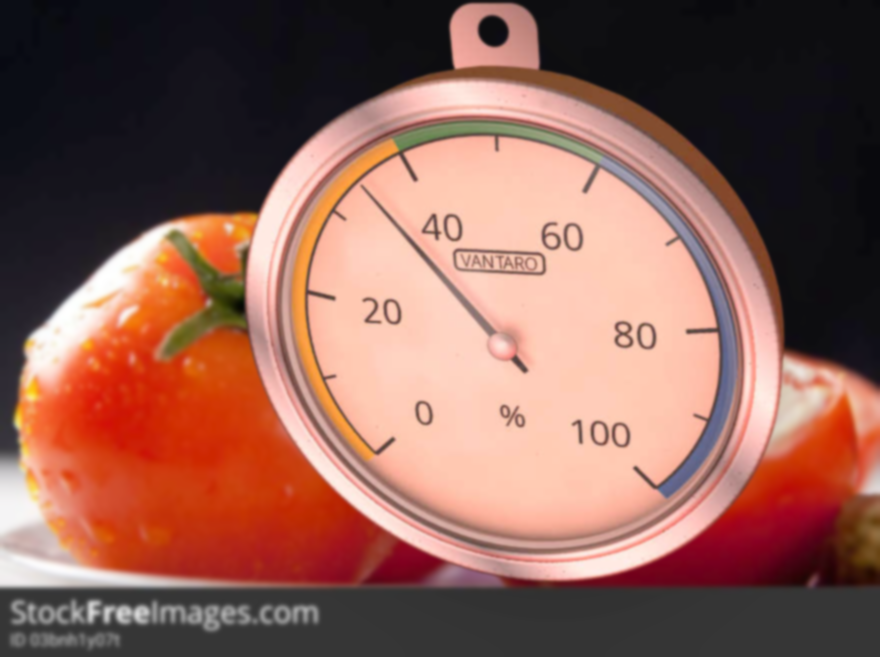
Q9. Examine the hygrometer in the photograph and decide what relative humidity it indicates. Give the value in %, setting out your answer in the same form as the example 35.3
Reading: 35
